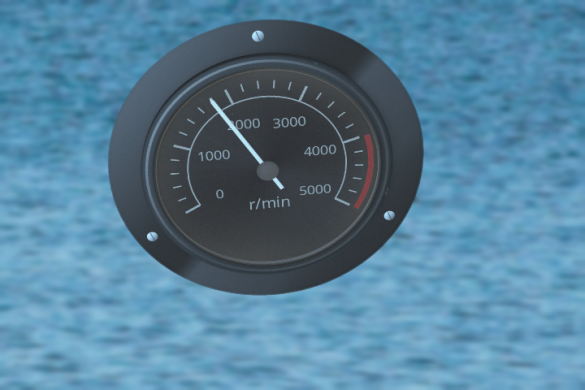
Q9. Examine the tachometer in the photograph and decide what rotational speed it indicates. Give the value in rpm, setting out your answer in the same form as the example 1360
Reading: 1800
